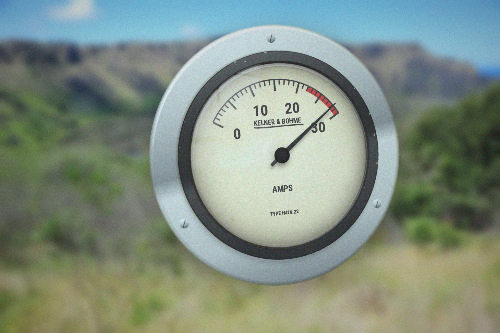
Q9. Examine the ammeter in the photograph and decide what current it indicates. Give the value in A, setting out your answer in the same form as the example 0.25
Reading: 28
